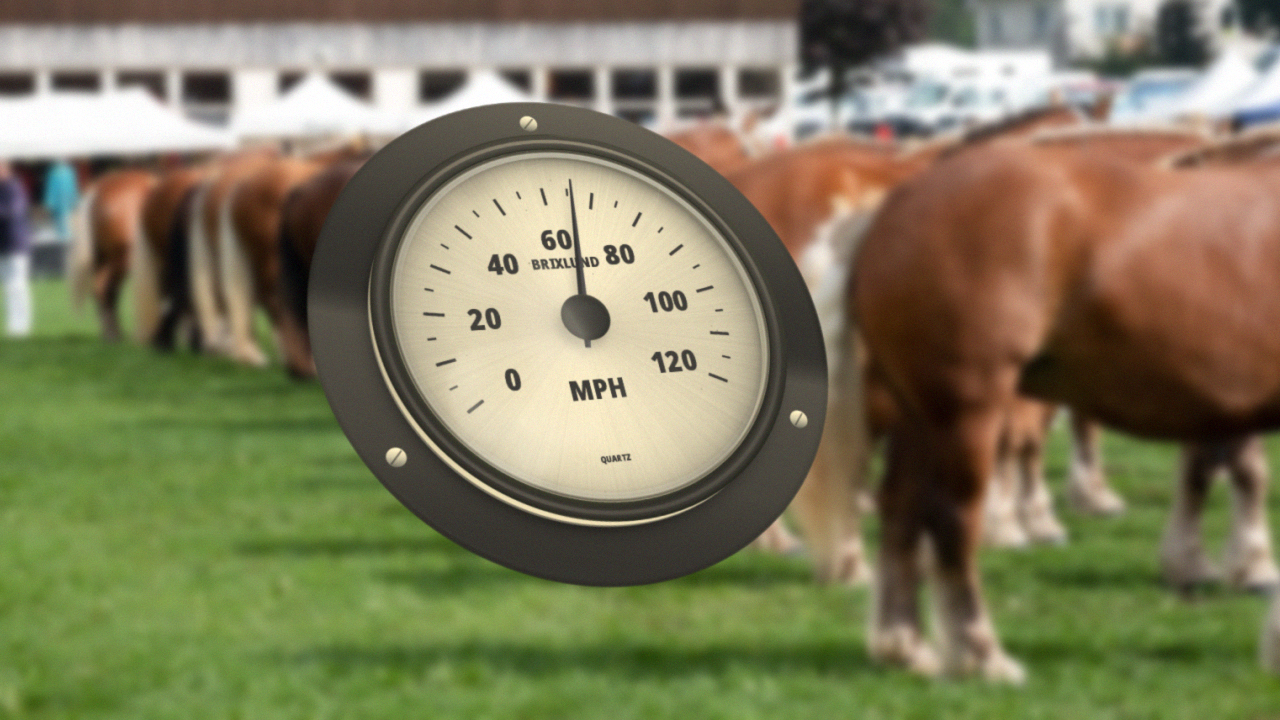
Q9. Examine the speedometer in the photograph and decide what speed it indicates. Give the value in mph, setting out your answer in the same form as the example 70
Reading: 65
